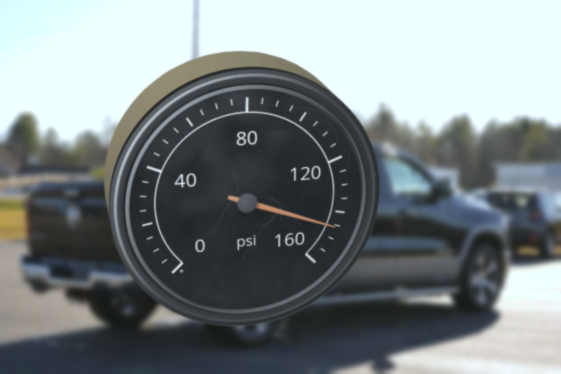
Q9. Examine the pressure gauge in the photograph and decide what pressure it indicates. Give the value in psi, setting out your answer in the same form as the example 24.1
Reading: 145
